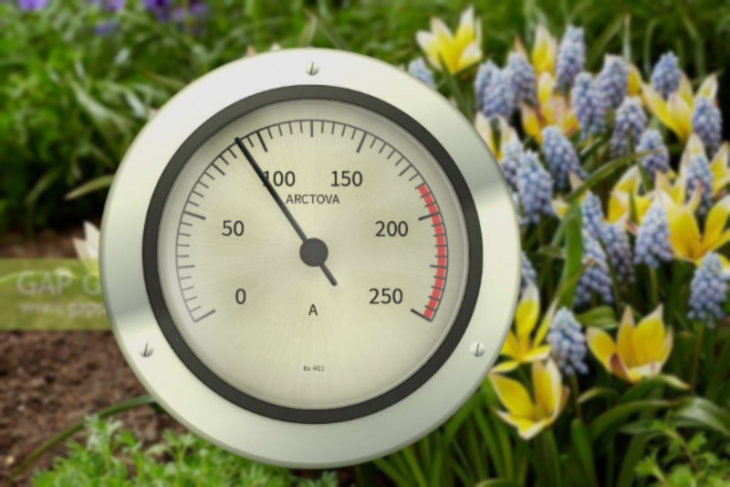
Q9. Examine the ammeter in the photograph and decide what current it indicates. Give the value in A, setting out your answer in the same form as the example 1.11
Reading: 90
